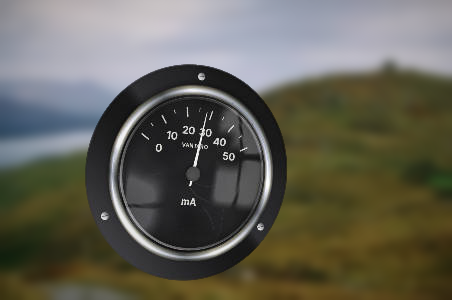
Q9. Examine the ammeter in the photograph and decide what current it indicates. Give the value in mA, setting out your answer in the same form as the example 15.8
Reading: 27.5
